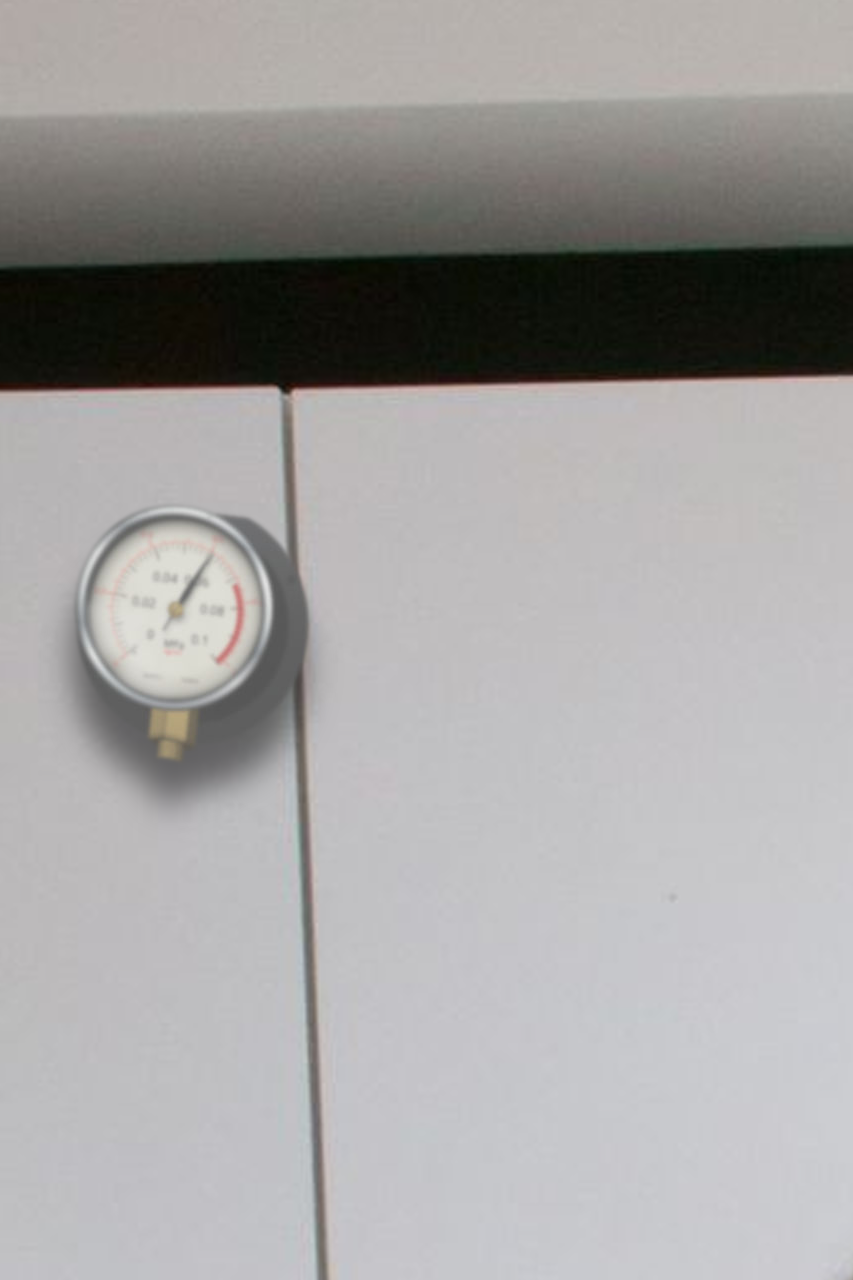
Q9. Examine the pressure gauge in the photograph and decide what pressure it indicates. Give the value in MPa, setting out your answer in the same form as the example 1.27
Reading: 0.06
